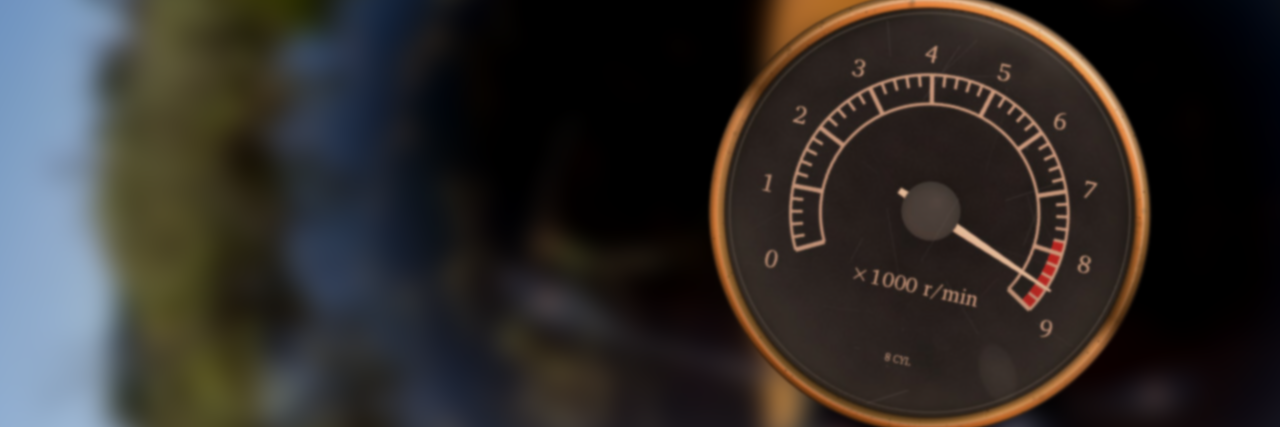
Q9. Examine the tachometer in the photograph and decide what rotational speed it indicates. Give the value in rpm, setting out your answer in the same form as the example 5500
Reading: 8600
